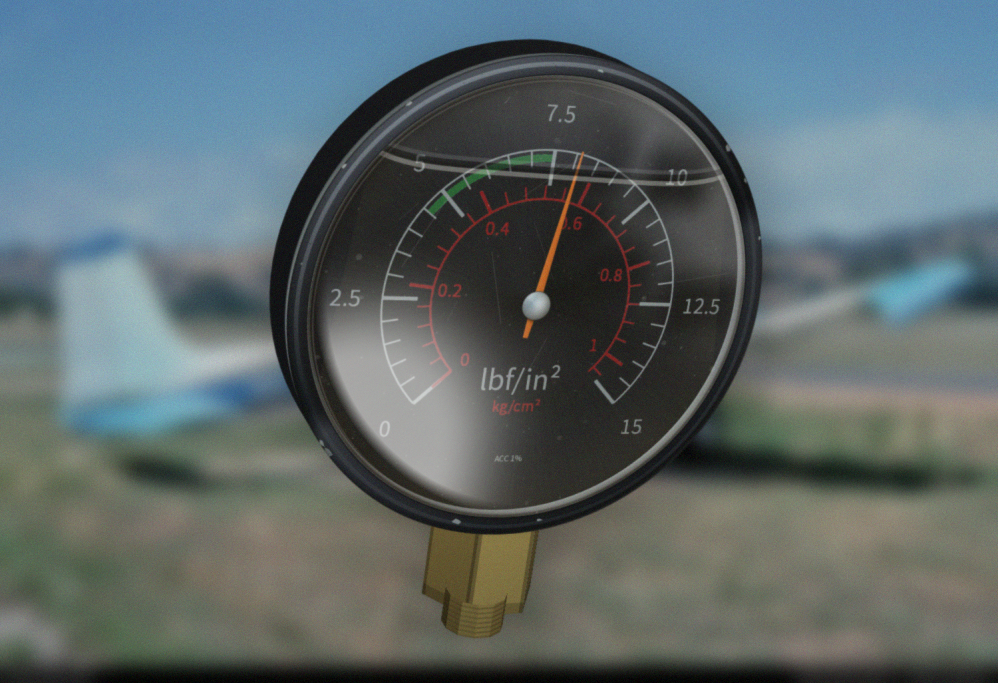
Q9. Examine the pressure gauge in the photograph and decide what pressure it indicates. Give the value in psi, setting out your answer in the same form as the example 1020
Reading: 8
